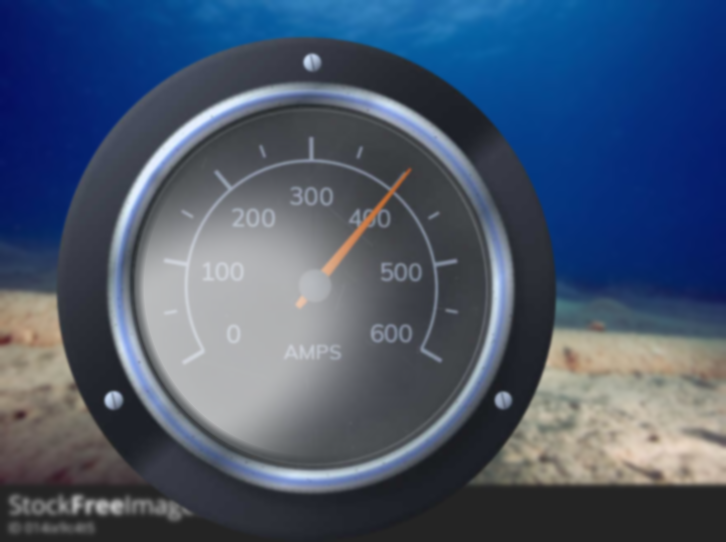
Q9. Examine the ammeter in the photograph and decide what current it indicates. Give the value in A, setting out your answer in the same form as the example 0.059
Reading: 400
